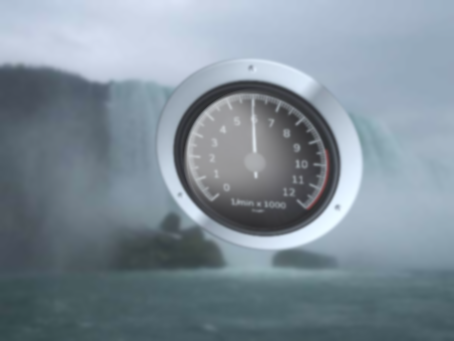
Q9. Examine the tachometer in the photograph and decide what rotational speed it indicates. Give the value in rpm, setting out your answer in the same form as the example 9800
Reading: 6000
